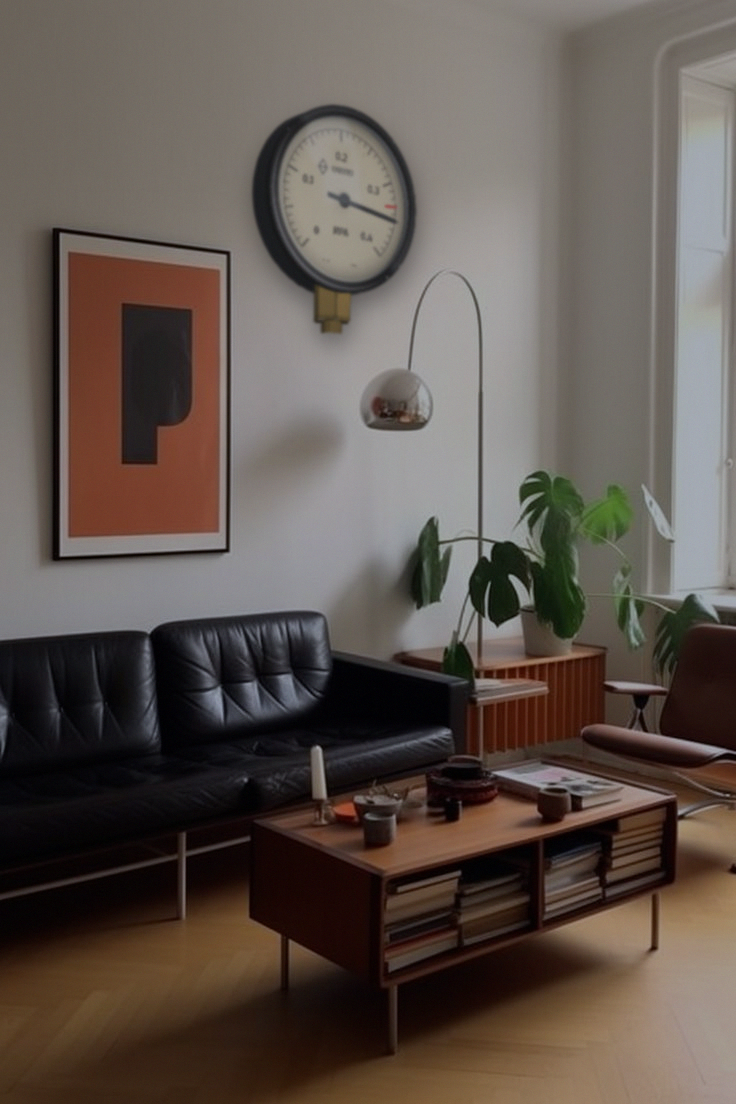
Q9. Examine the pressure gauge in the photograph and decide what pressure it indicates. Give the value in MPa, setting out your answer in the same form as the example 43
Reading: 0.35
